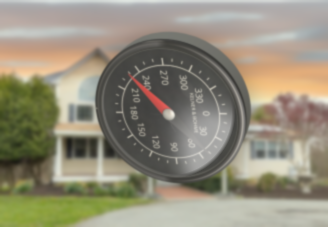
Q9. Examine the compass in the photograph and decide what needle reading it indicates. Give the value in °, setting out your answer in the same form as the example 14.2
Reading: 230
